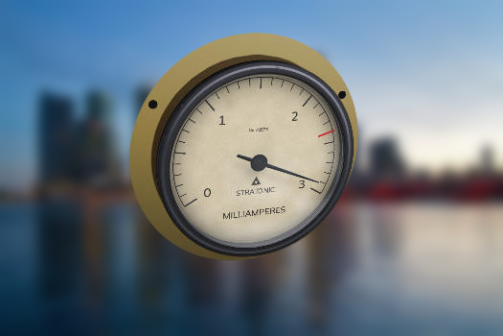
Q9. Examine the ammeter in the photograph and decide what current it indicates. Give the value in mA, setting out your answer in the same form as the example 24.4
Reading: 2.9
